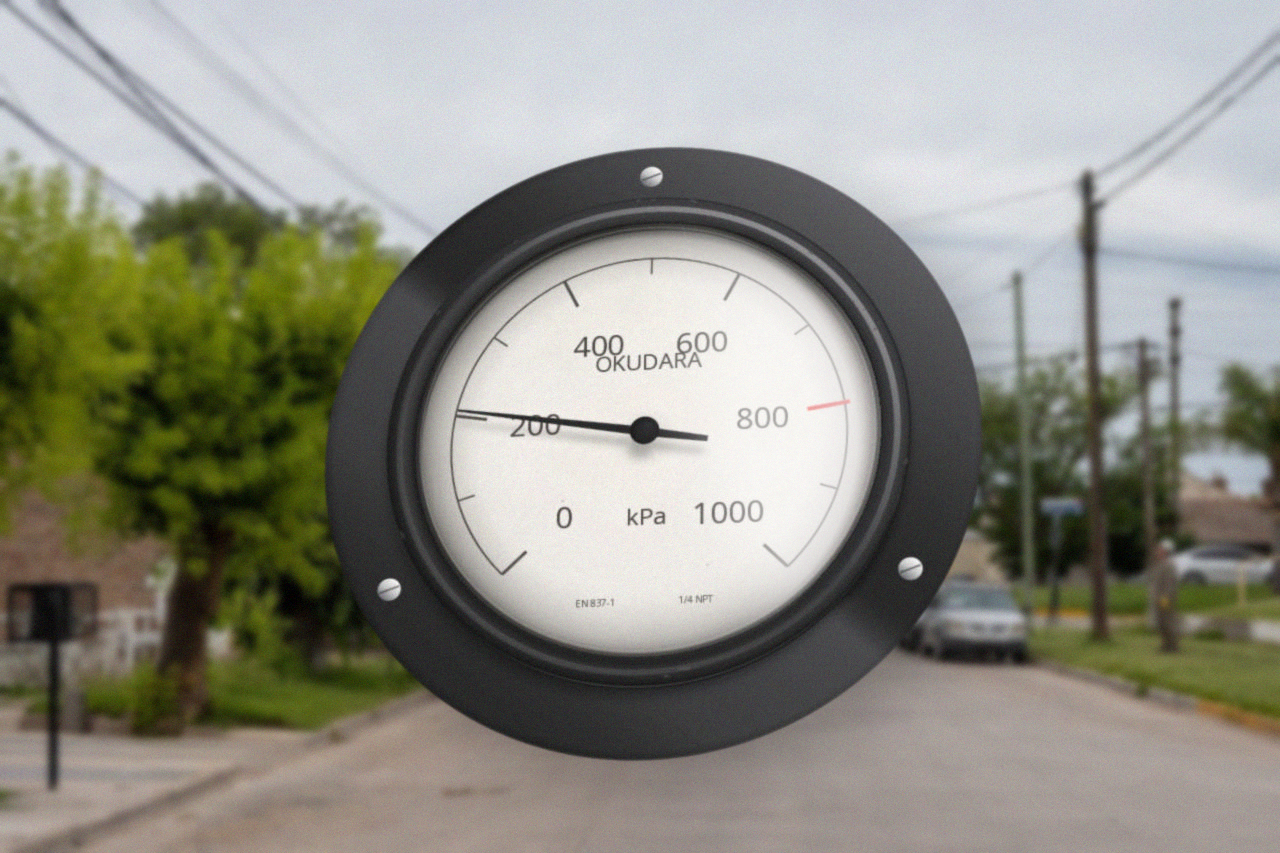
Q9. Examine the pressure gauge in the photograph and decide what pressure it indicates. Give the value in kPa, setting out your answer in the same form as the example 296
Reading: 200
